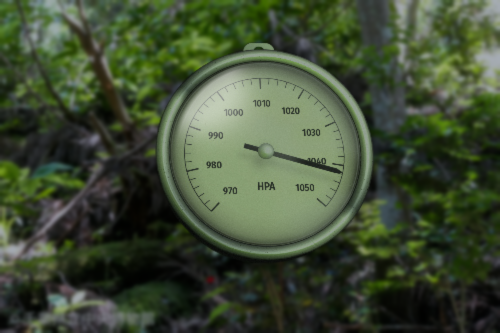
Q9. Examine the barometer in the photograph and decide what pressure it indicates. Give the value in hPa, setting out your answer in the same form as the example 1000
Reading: 1042
